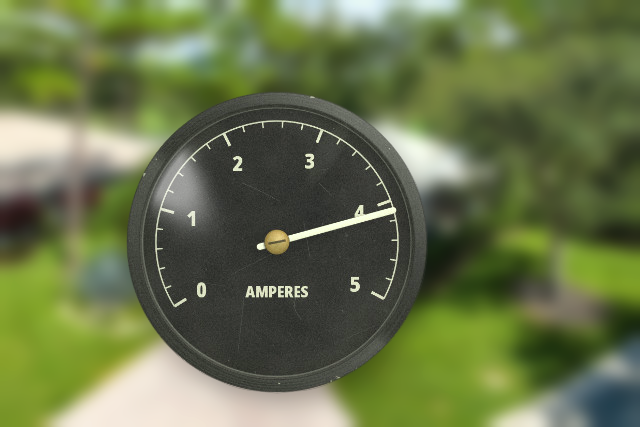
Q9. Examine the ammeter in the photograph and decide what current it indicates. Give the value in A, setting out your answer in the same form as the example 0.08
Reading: 4.1
